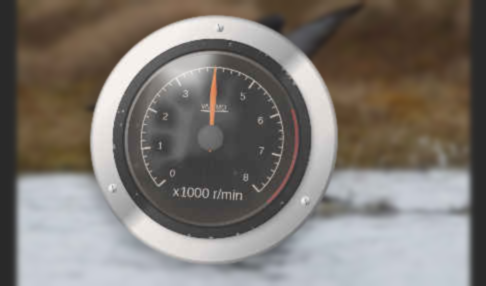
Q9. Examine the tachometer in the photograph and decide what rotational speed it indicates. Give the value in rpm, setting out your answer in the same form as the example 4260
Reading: 4000
